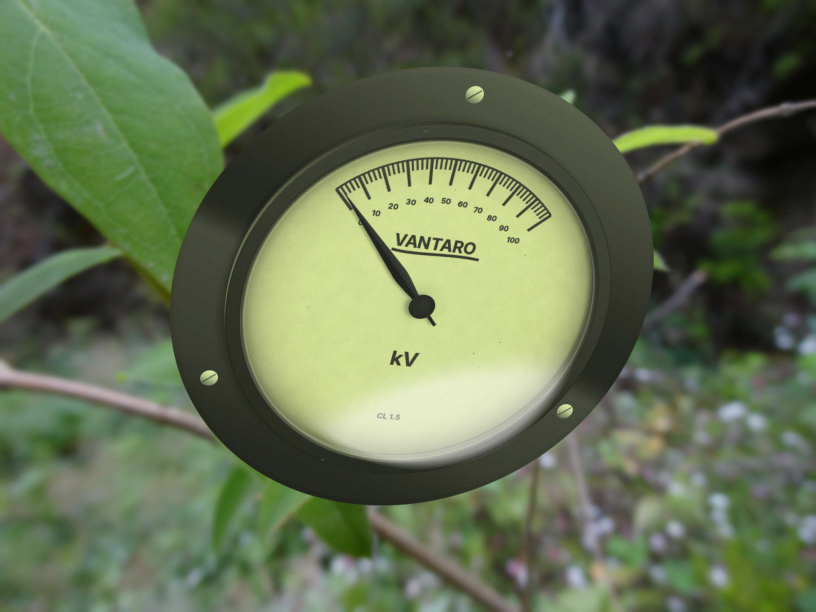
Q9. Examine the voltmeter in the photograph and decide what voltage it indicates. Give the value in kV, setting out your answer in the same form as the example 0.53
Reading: 2
